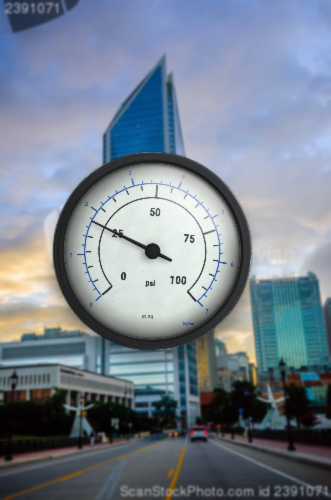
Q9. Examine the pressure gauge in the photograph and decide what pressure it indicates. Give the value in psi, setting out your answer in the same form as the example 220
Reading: 25
